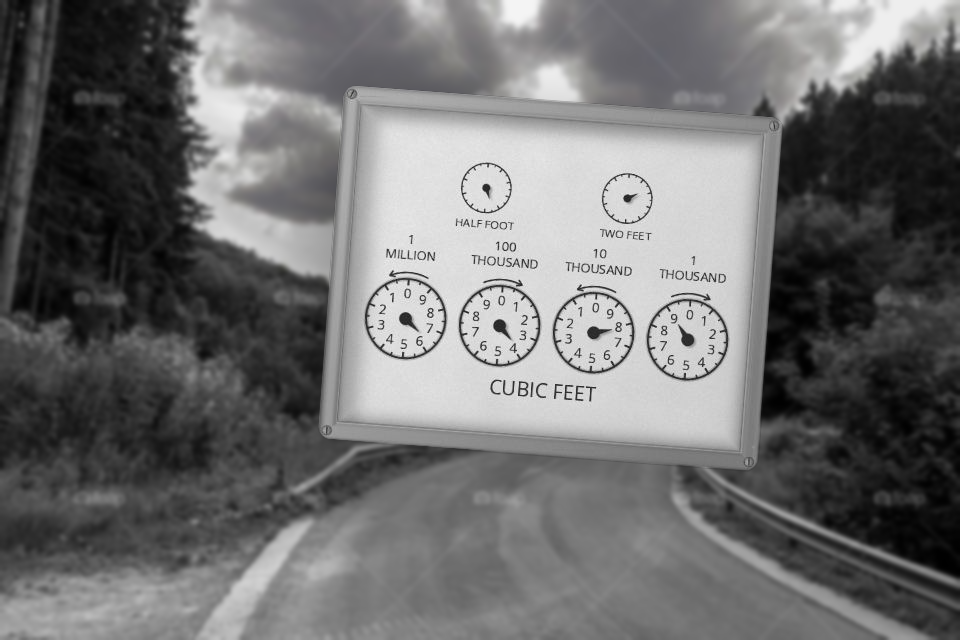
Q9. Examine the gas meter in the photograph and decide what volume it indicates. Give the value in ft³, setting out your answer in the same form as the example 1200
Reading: 637900
